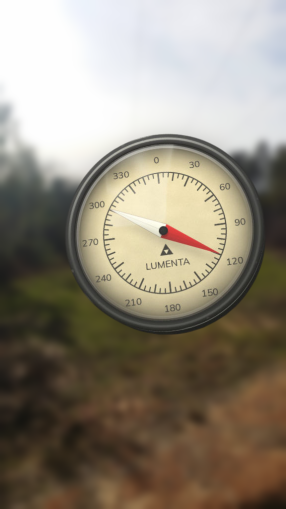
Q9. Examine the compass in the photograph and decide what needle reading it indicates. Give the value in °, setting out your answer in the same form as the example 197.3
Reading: 120
